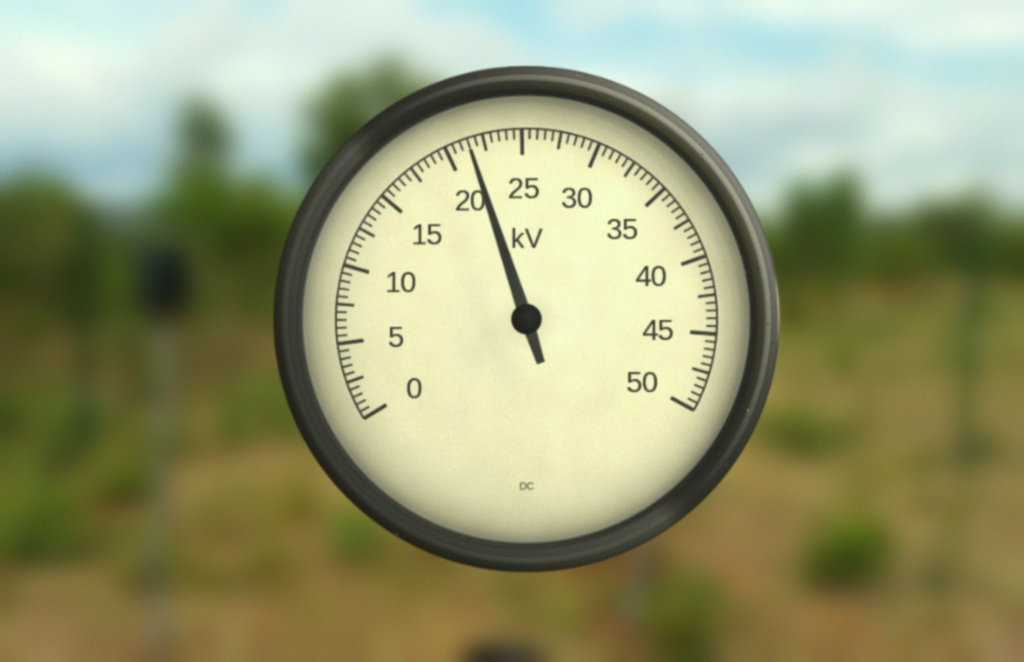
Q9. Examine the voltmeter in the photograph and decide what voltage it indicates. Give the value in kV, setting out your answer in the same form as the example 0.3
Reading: 21.5
